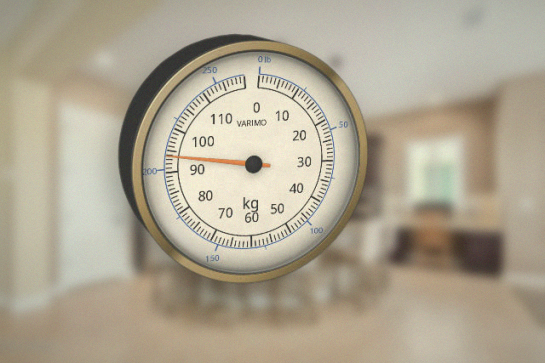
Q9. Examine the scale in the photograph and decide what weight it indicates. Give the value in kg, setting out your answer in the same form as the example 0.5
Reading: 94
